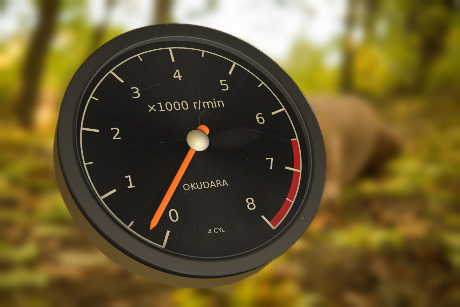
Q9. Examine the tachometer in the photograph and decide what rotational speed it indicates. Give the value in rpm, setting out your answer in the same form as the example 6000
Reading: 250
